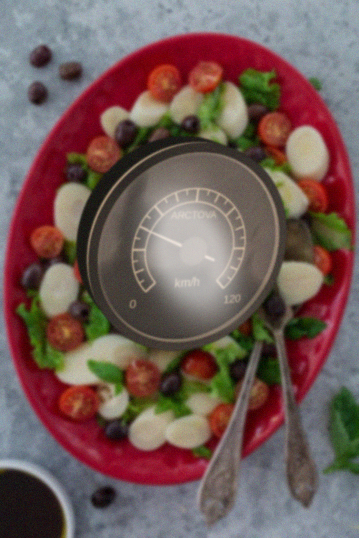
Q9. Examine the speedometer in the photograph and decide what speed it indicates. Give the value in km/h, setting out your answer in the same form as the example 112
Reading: 30
